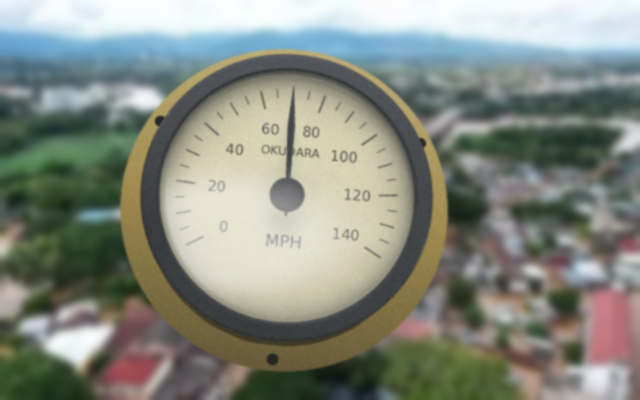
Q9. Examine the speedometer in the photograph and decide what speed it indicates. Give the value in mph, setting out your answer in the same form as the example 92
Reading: 70
